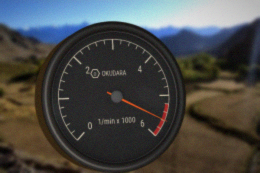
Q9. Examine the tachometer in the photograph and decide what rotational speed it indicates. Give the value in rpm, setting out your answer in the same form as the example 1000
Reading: 5600
